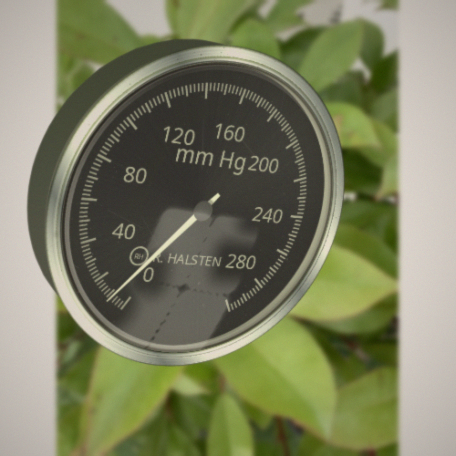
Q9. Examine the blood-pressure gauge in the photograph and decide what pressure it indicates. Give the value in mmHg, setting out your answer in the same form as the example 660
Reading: 10
